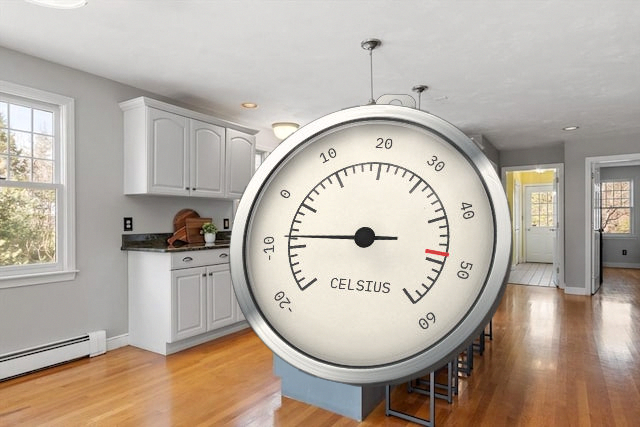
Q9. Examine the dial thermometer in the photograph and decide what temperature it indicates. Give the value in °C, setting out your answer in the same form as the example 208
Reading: -8
